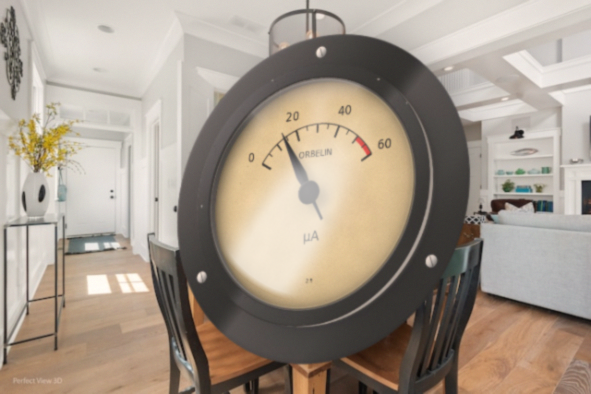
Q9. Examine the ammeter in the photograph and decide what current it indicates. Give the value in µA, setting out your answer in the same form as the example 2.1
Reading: 15
